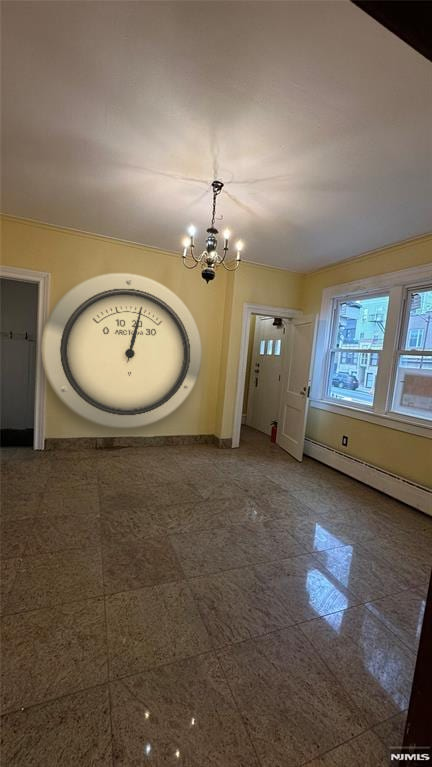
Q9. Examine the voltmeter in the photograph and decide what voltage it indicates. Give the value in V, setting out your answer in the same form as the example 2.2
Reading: 20
